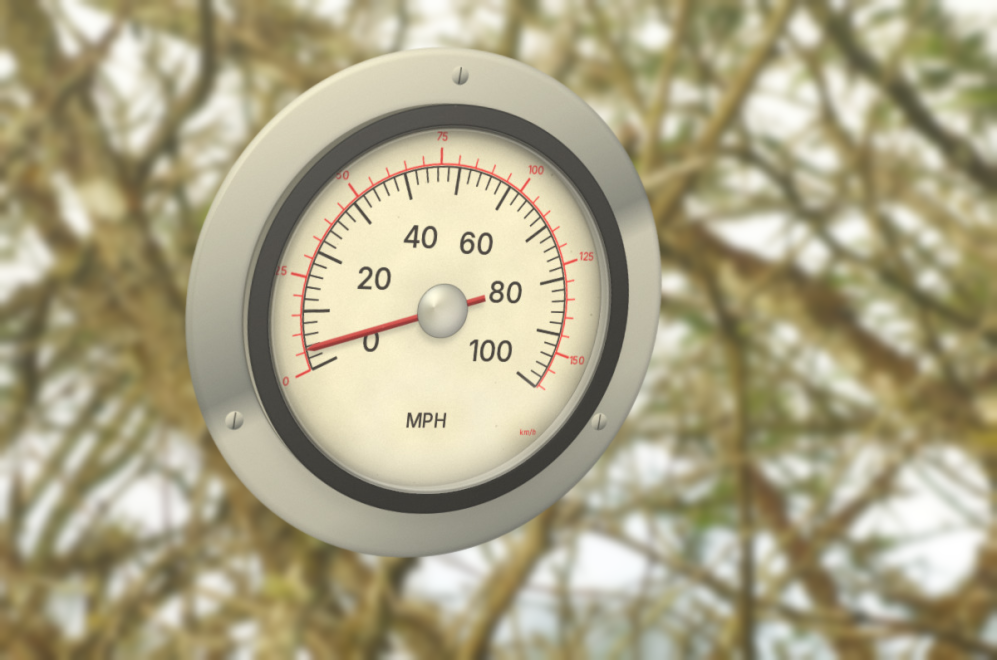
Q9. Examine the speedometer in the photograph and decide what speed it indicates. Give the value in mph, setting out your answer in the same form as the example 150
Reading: 4
